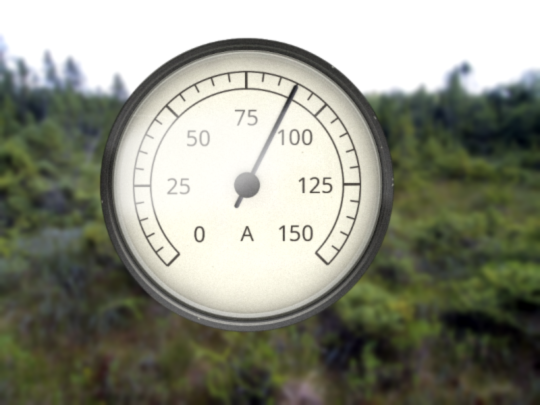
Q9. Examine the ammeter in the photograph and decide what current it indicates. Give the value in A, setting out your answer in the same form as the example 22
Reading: 90
